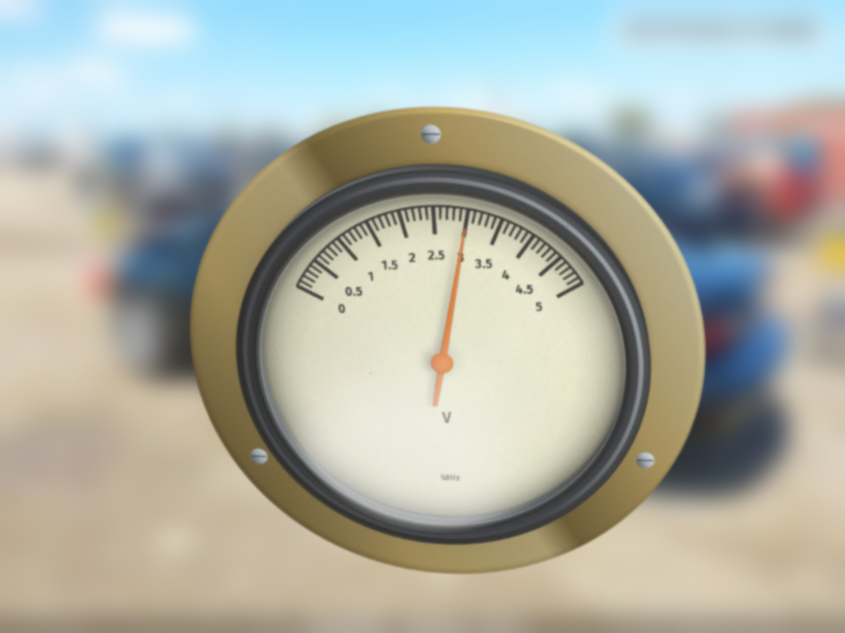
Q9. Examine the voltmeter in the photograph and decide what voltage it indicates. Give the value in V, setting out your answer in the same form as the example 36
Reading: 3
